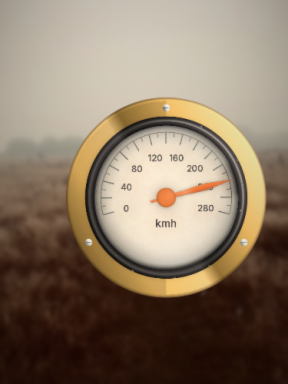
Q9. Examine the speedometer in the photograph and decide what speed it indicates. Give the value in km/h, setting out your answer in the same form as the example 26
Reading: 240
